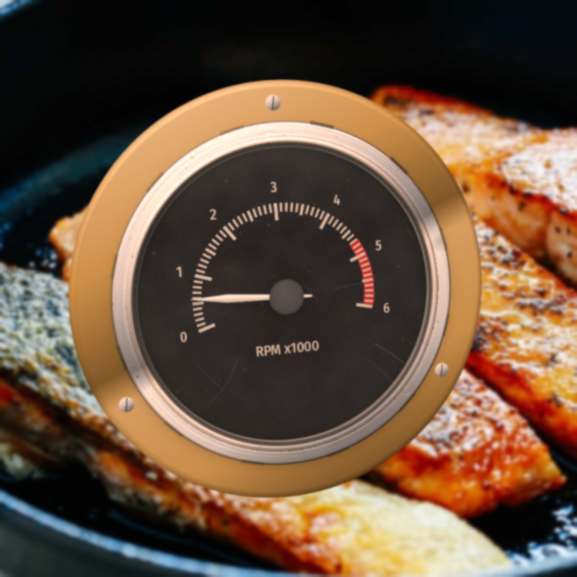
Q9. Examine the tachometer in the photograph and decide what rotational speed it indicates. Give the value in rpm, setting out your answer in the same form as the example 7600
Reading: 600
